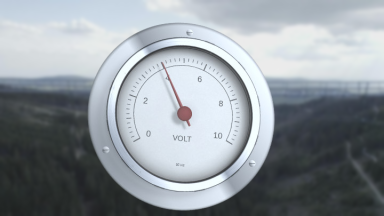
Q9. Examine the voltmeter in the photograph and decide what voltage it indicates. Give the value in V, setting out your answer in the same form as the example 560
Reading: 4
